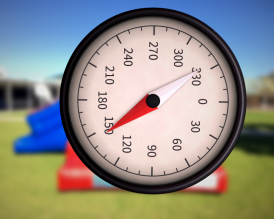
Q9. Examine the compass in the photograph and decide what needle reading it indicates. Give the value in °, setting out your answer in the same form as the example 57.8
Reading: 145
